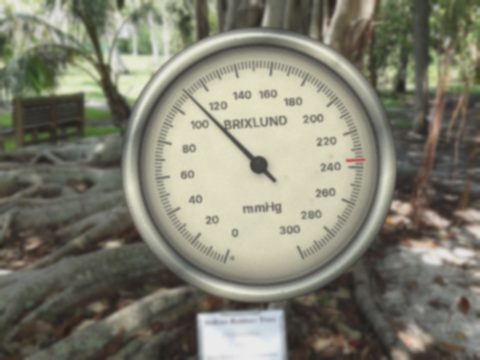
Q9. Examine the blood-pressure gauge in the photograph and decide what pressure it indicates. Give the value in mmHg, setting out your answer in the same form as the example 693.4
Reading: 110
